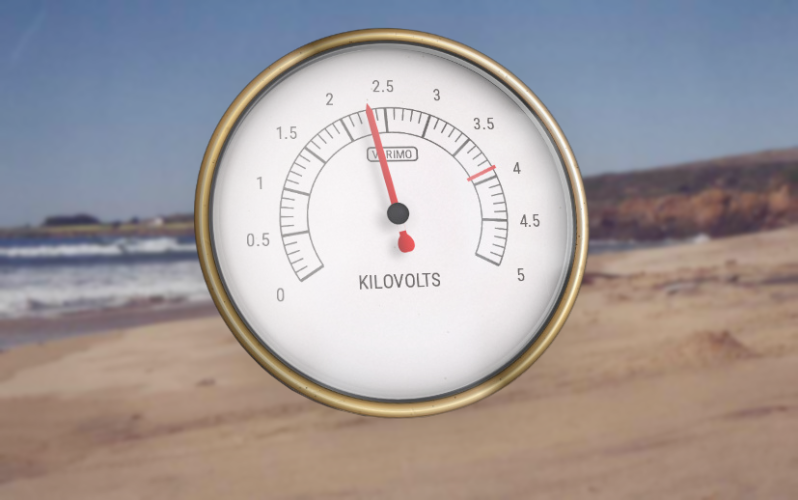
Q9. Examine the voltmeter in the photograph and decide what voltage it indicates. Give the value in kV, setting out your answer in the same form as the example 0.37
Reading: 2.3
